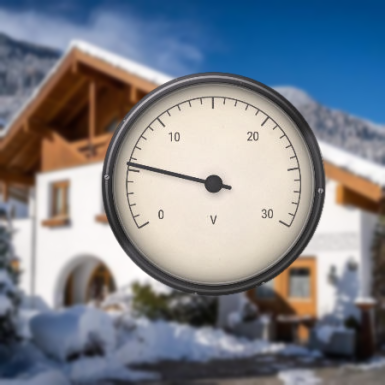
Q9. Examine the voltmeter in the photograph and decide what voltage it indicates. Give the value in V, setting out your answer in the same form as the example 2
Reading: 5.5
